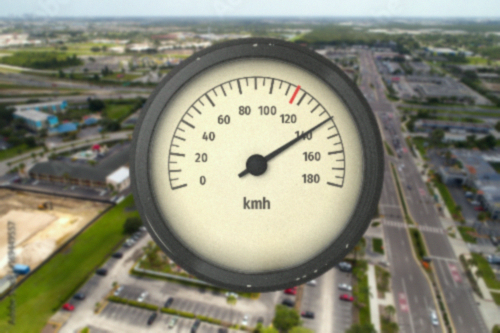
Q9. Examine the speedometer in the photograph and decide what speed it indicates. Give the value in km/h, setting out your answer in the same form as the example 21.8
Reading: 140
